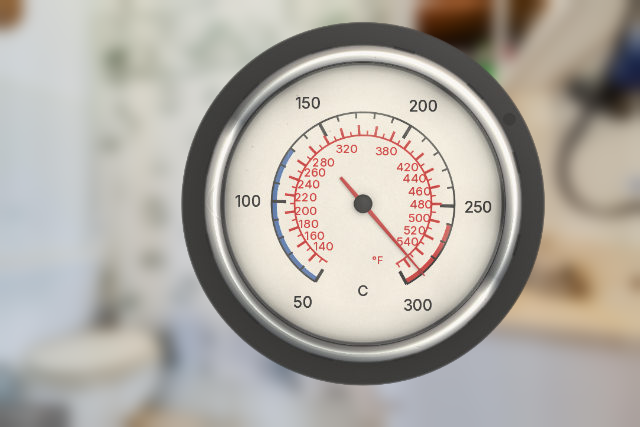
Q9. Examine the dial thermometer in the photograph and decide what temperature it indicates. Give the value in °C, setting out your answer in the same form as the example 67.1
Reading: 290
